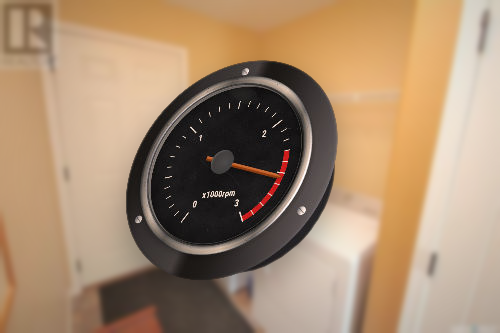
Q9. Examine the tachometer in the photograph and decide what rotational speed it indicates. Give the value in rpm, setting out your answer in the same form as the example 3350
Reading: 2550
